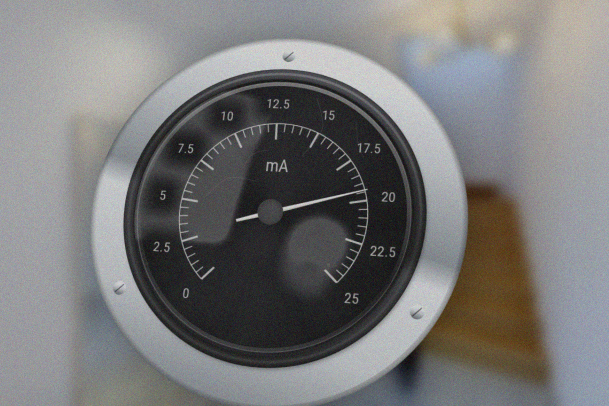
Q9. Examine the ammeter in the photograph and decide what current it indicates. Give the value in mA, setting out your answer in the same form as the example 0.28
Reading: 19.5
